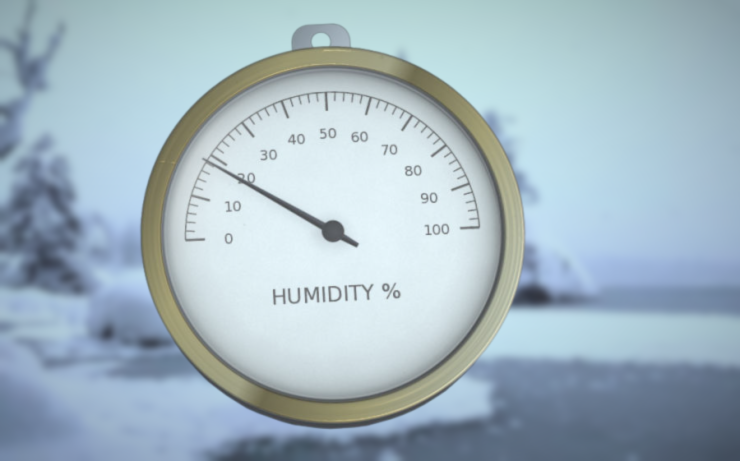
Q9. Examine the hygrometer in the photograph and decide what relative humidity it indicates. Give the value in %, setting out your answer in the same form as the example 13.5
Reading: 18
